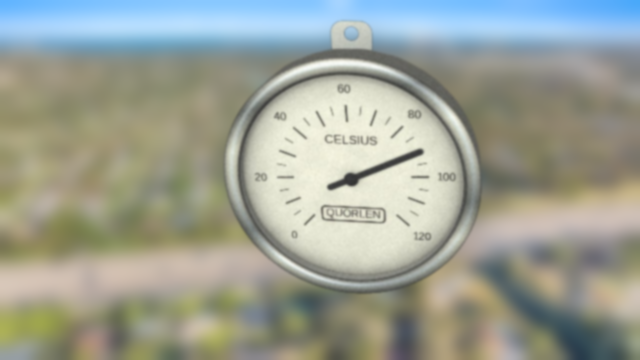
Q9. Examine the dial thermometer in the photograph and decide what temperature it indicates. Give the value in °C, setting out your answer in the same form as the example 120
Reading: 90
